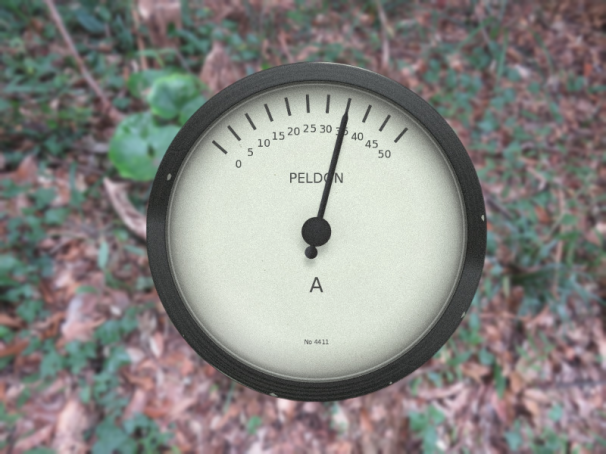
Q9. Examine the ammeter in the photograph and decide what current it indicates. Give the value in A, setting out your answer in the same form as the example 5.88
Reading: 35
